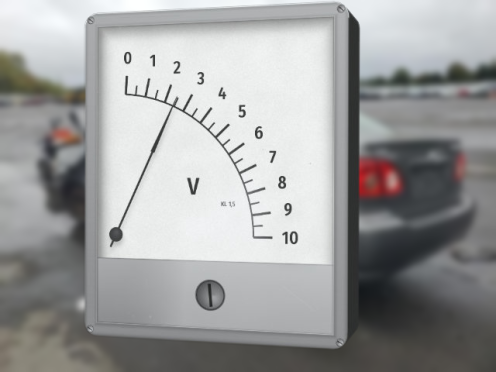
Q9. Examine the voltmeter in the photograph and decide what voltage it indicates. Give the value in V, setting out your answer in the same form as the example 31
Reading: 2.5
